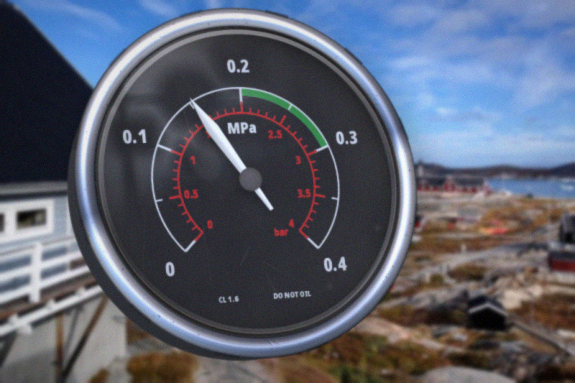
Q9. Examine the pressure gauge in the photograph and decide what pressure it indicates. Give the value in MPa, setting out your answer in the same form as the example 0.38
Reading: 0.15
